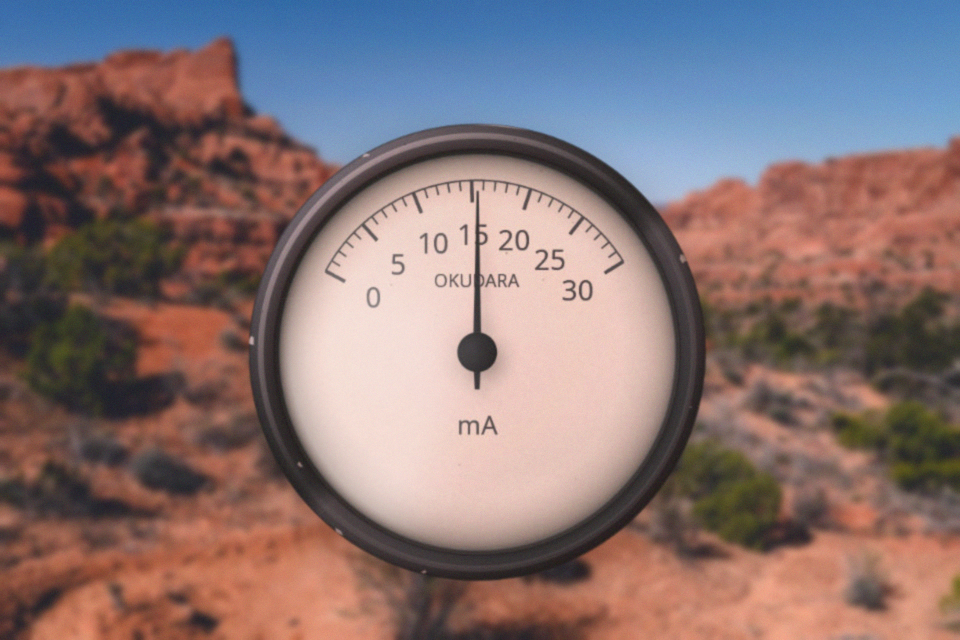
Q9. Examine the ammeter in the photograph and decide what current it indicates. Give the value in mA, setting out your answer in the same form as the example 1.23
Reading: 15.5
